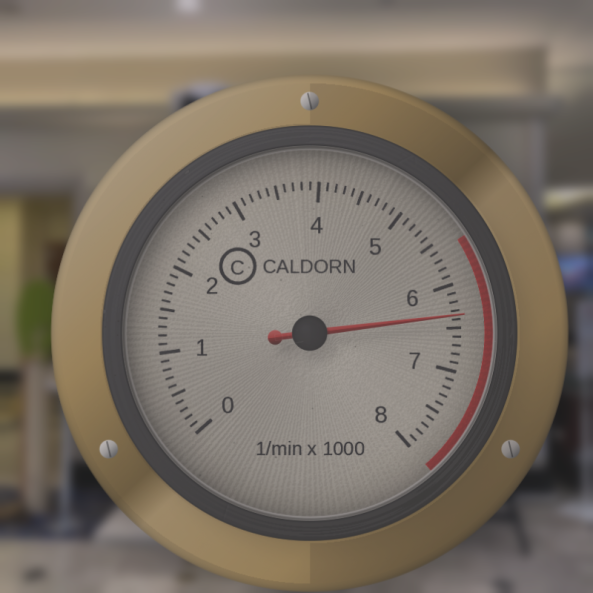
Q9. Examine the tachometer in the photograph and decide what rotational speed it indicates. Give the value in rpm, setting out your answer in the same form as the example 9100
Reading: 6350
